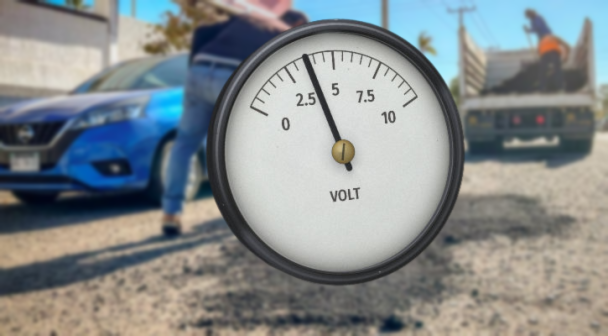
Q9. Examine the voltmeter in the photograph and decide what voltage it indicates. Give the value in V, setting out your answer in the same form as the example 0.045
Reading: 3.5
